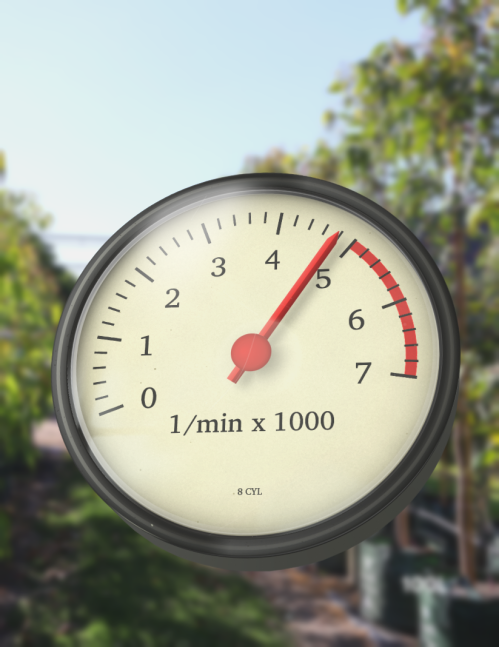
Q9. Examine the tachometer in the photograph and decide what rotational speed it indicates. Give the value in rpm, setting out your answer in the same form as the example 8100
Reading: 4800
